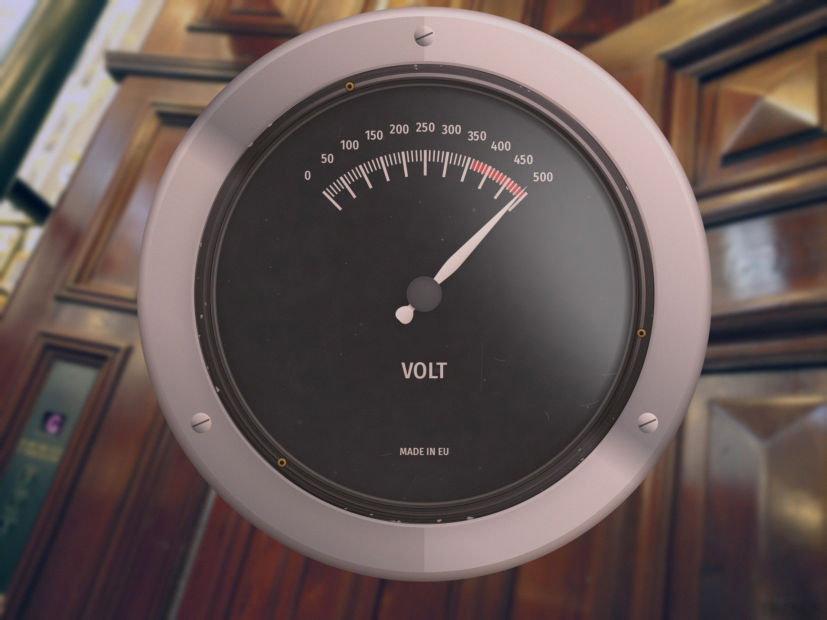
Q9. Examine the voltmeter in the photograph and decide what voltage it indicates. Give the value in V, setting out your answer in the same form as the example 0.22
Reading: 490
